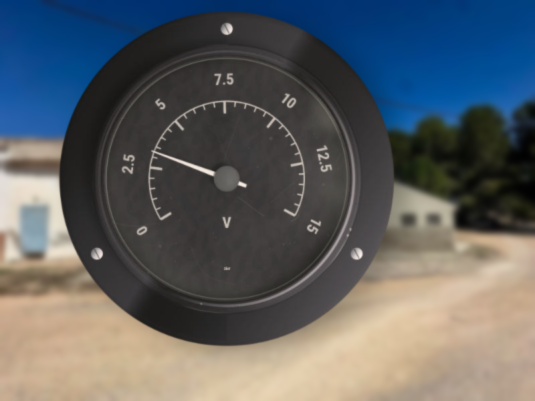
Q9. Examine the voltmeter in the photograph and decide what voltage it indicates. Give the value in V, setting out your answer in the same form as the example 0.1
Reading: 3.25
